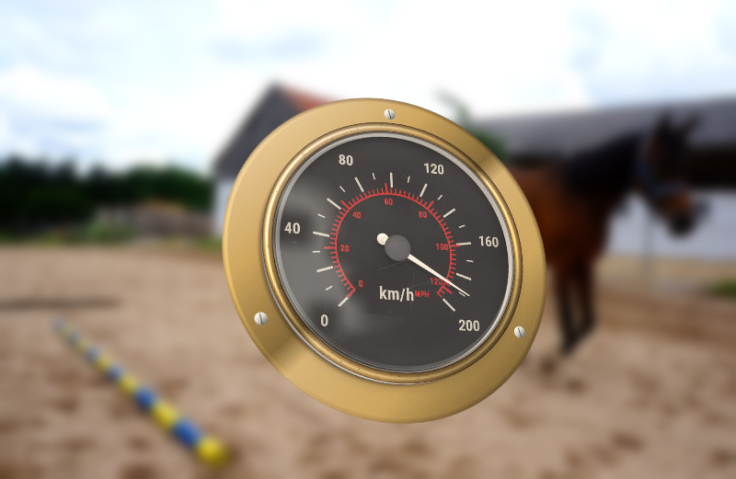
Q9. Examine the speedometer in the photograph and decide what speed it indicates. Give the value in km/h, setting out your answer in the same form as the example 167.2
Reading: 190
